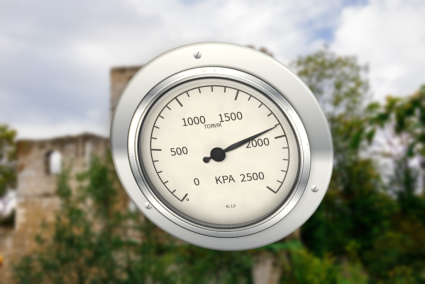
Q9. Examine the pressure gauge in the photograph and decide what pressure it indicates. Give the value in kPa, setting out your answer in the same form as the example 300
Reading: 1900
